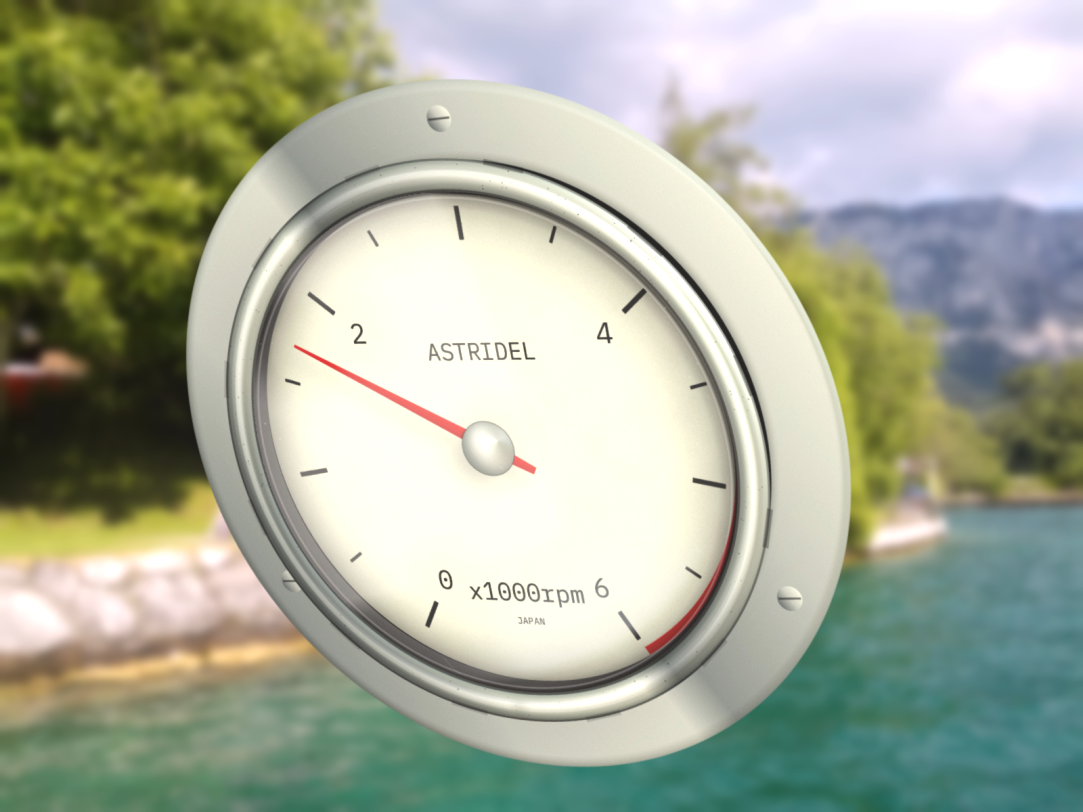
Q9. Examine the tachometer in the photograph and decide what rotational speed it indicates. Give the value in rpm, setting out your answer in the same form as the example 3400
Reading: 1750
